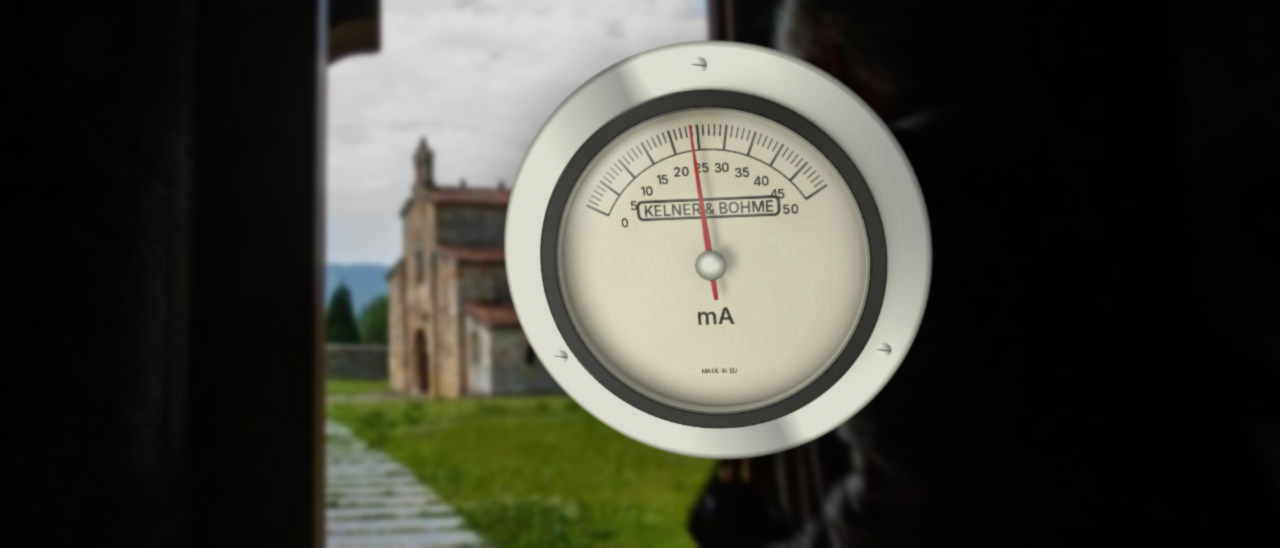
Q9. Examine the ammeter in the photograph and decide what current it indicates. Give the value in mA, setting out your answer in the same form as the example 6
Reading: 24
